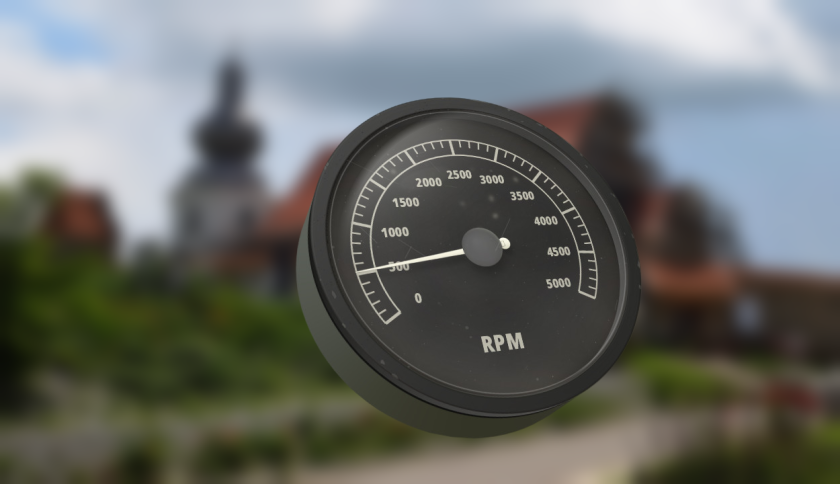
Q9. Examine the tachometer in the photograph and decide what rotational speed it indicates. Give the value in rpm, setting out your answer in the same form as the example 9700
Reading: 500
